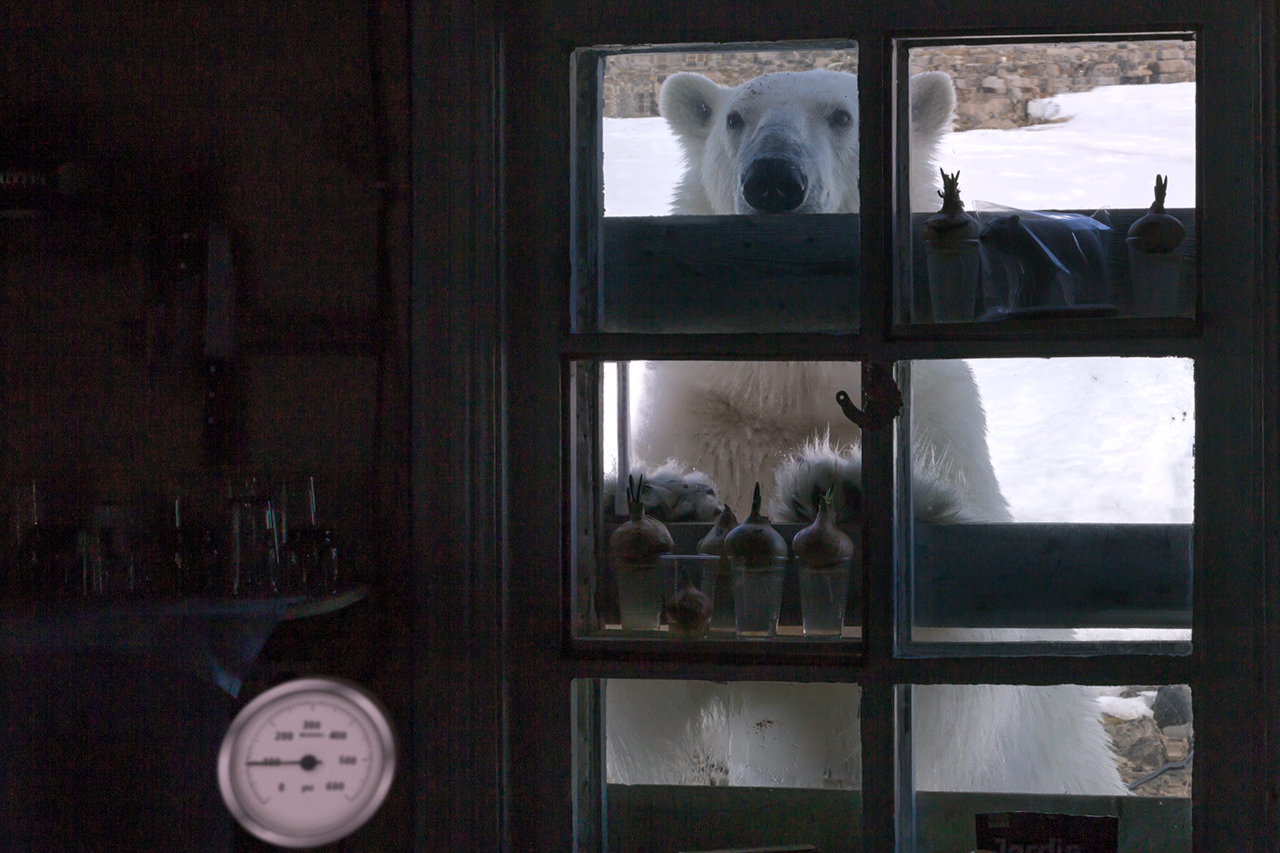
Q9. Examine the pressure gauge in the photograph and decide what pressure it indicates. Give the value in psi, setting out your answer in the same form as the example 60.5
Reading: 100
